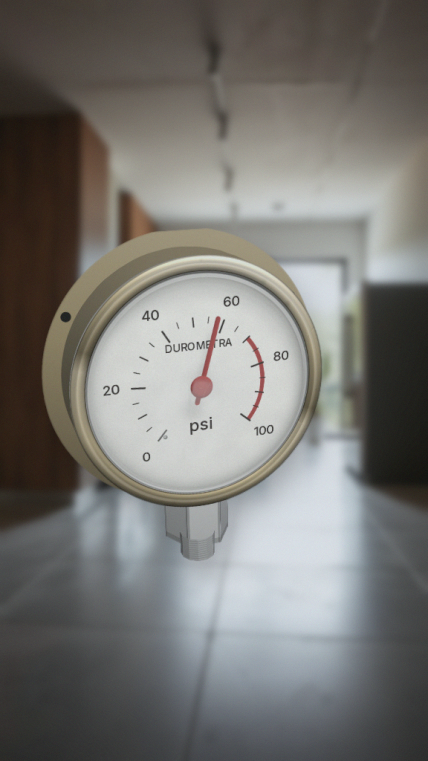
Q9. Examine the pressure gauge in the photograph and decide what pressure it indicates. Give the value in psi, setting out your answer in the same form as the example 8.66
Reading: 57.5
